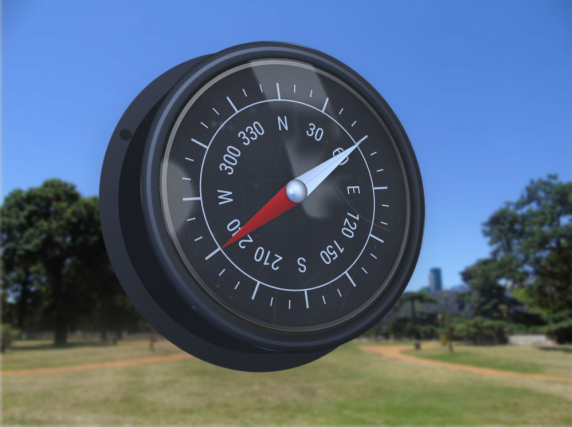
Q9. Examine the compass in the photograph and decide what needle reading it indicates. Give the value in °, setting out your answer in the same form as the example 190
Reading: 240
